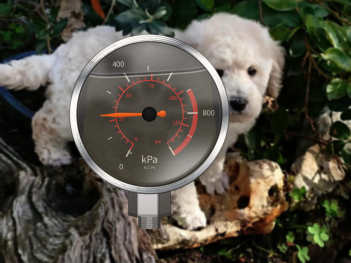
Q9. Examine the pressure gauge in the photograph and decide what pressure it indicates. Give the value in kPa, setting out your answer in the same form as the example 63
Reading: 200
